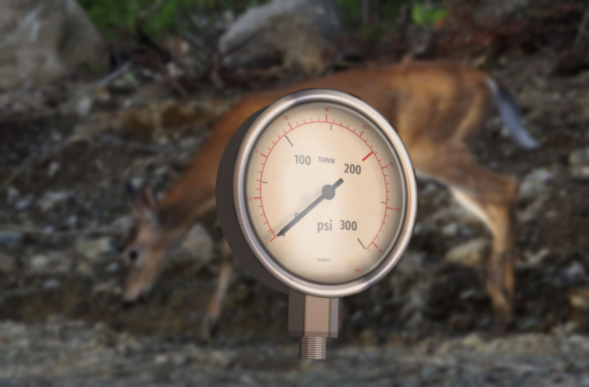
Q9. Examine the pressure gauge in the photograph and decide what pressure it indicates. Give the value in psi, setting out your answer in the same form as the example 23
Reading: 0
